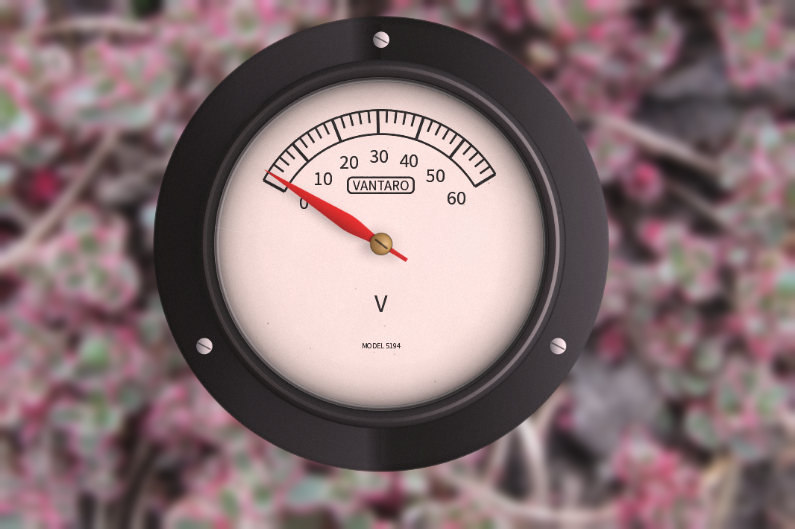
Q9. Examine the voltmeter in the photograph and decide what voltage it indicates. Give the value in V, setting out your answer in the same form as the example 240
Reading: 2
